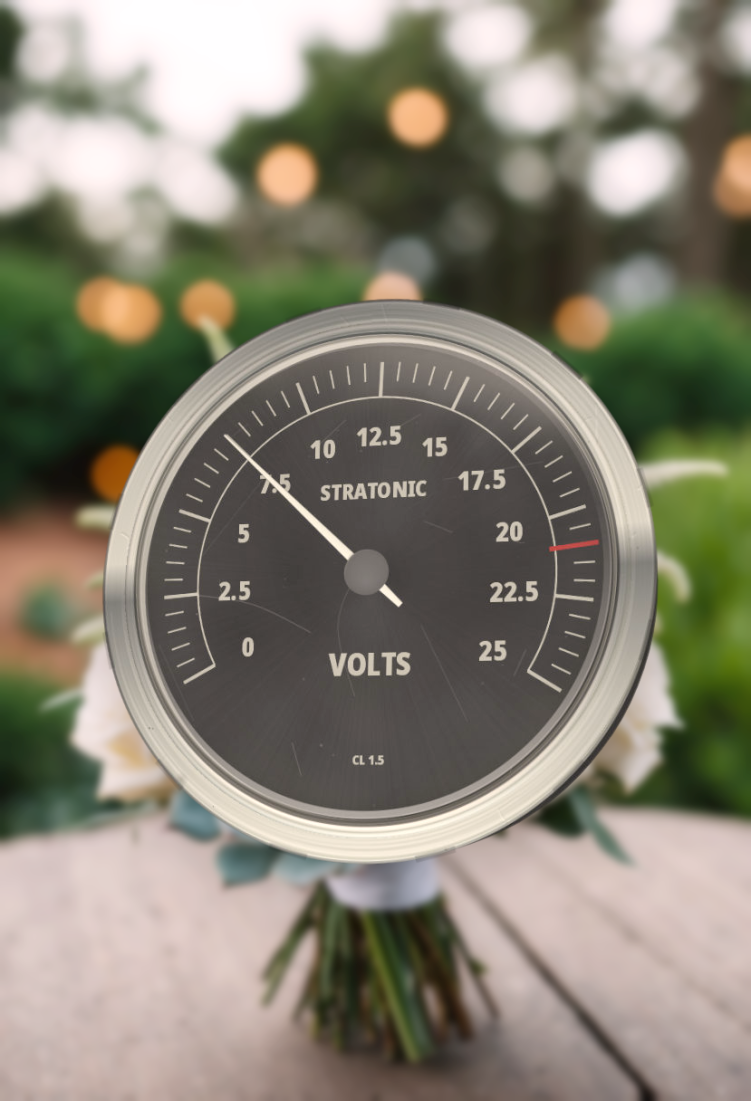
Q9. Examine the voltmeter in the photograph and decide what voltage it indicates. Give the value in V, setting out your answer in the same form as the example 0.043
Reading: 7.5
